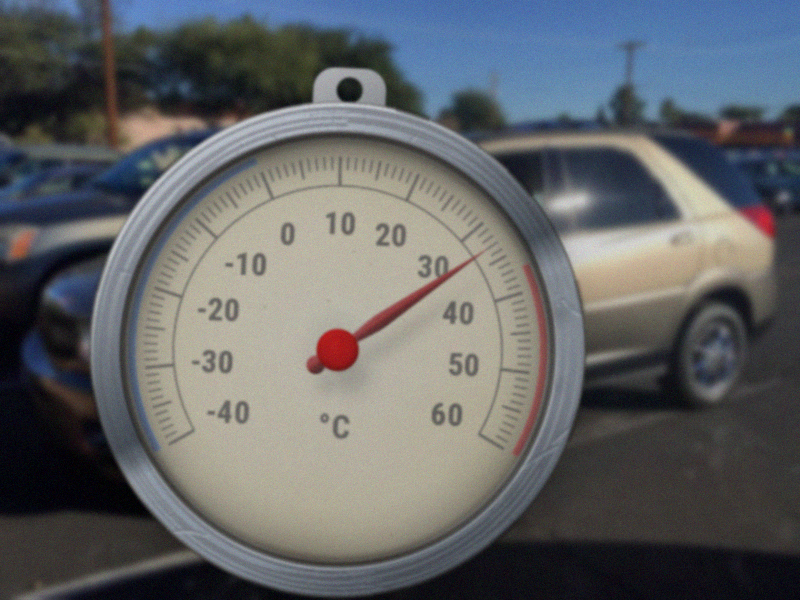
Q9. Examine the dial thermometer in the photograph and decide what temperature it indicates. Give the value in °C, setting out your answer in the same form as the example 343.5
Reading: 33
